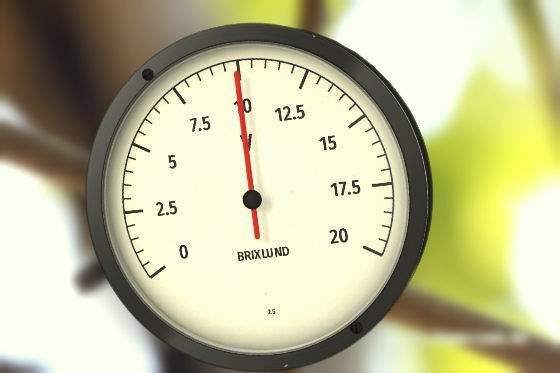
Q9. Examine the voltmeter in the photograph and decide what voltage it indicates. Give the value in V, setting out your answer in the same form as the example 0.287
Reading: 10
